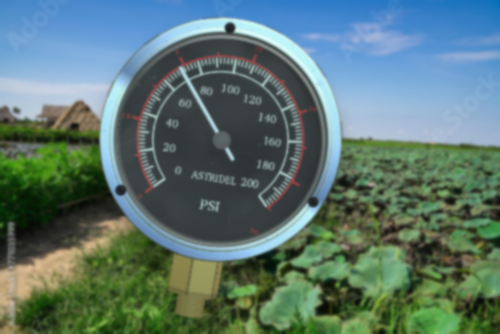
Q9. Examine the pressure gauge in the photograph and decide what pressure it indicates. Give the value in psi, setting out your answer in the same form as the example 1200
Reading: 70
